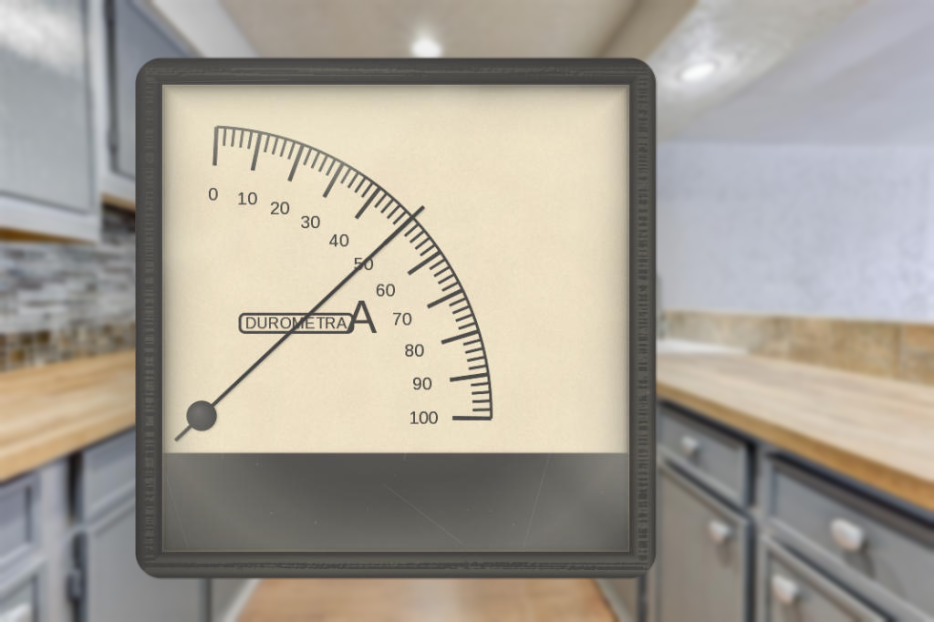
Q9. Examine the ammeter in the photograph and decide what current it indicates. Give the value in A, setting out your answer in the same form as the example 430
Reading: 50
